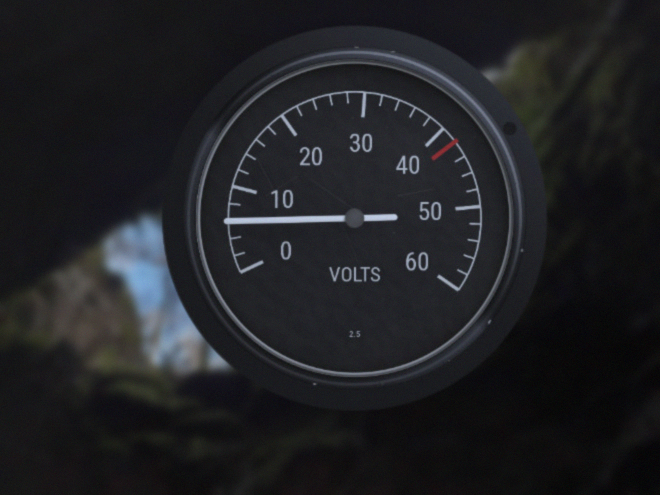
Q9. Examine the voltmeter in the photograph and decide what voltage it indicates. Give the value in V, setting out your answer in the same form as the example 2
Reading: 6
